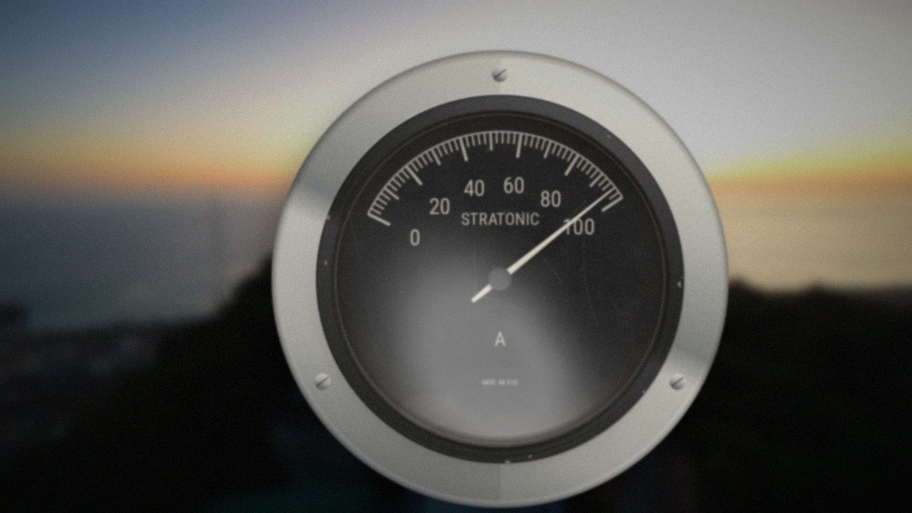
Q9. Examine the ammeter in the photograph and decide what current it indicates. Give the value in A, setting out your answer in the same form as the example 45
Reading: 96
